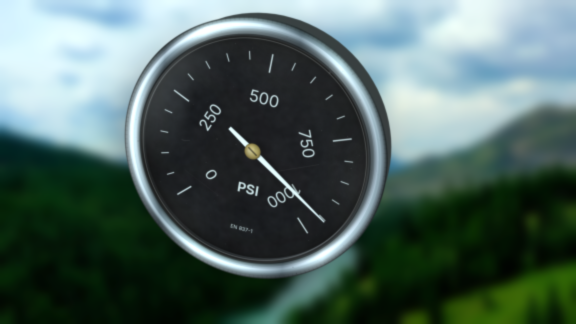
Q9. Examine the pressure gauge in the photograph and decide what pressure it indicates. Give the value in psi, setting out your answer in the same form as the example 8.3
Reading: 950
